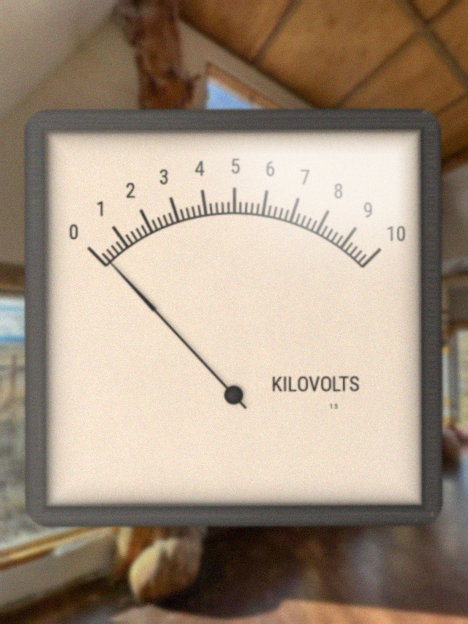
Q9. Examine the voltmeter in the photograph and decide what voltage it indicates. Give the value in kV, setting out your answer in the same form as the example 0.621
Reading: 0.2
